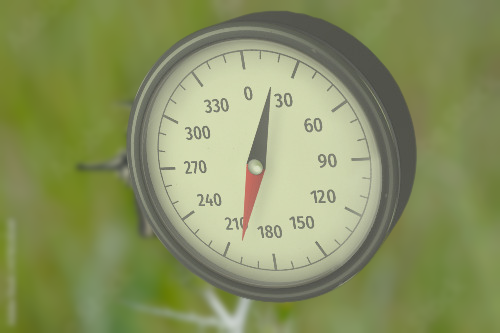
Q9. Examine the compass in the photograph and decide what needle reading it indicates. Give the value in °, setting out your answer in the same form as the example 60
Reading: 200
